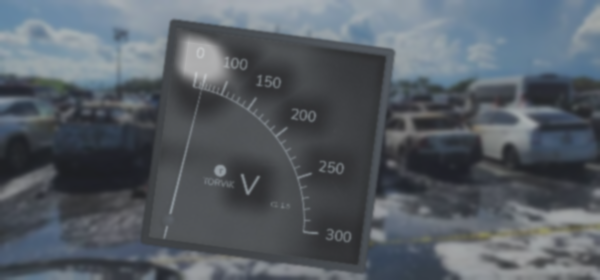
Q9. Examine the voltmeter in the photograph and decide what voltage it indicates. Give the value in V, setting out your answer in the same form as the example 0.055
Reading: 50
